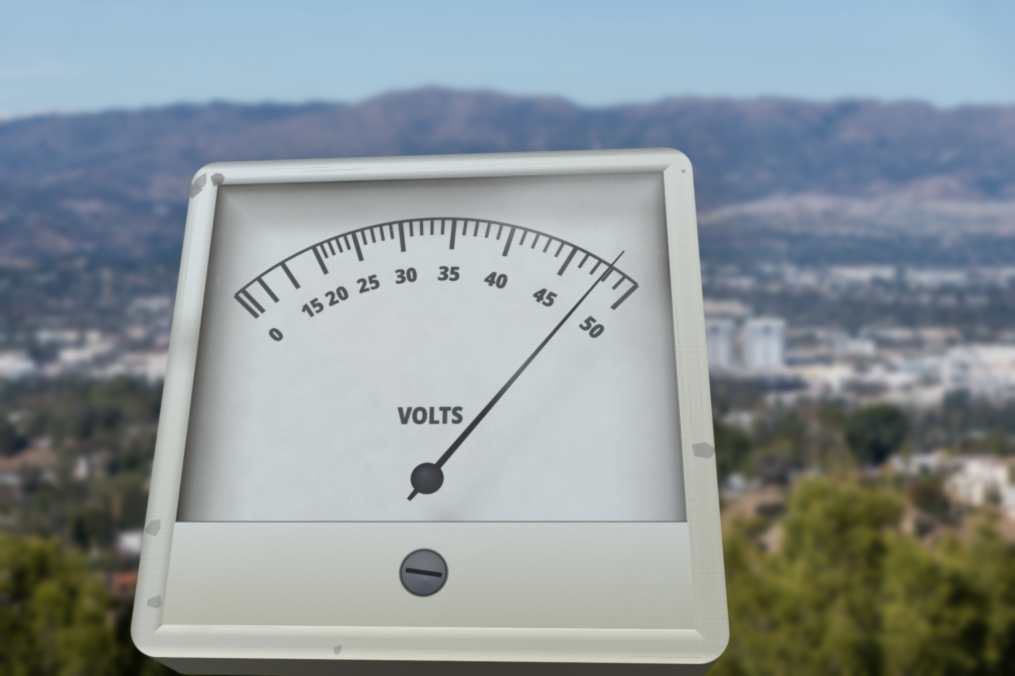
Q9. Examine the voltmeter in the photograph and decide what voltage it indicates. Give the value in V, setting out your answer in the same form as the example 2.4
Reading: 48
